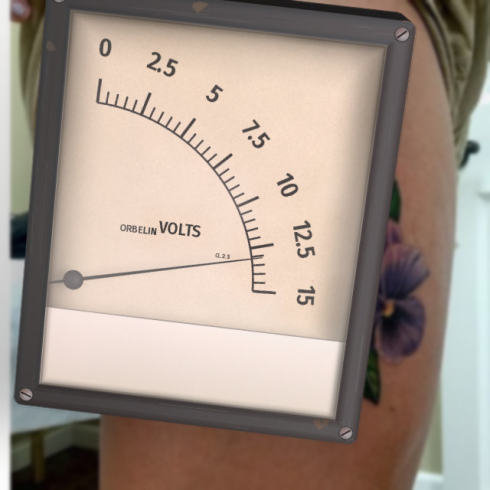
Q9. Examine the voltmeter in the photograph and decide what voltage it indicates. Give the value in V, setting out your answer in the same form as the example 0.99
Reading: 13
